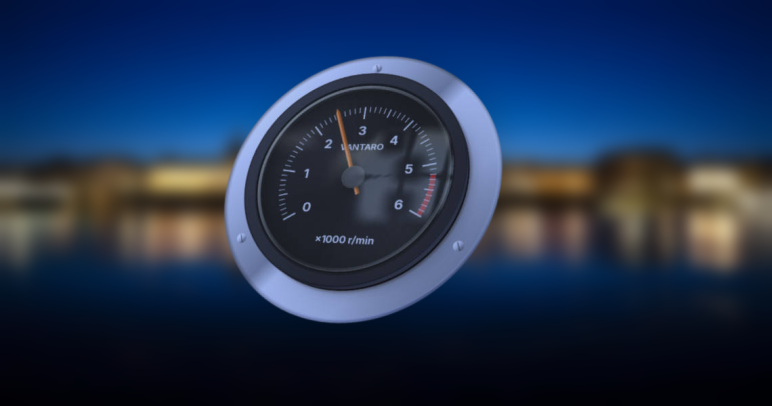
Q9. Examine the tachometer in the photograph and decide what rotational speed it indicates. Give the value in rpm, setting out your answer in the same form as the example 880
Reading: 2500
